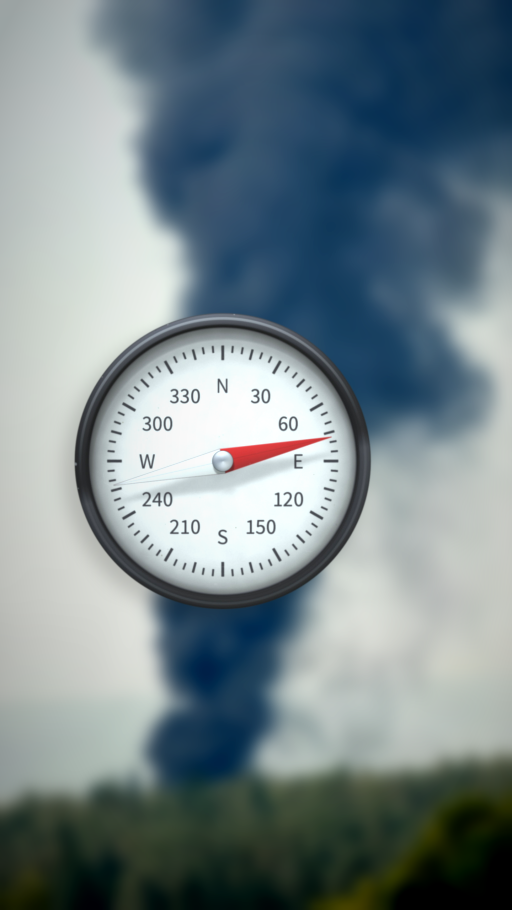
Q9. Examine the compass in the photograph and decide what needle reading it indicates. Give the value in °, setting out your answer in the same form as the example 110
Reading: 77.5
